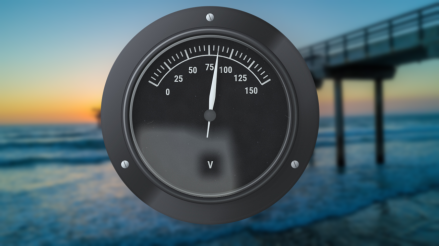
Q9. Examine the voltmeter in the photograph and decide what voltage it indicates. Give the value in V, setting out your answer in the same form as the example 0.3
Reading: 85
